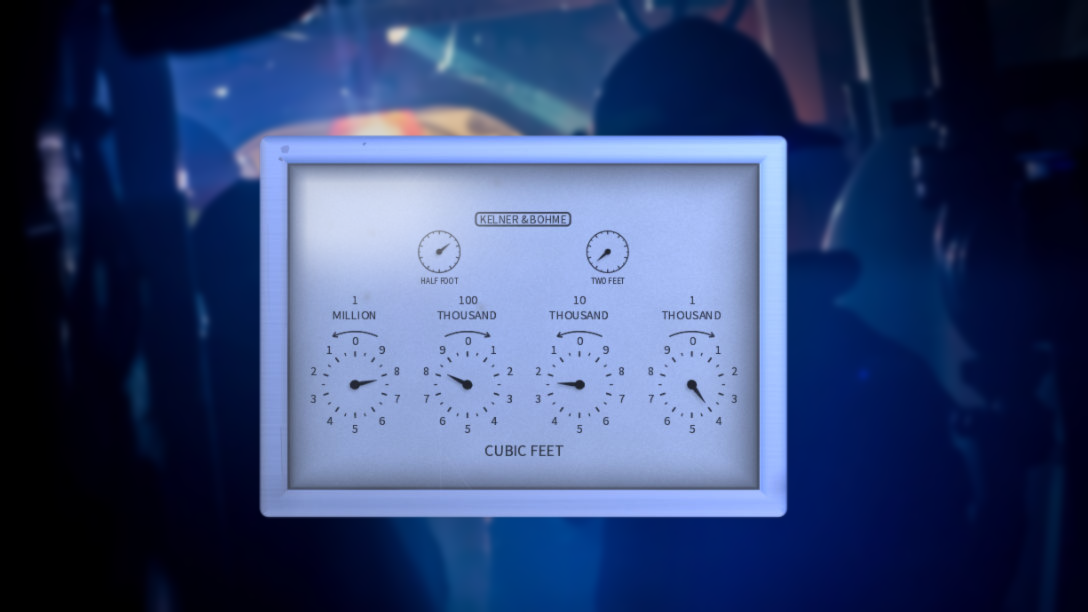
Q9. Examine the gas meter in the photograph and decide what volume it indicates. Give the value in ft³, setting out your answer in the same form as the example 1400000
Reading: 782400
